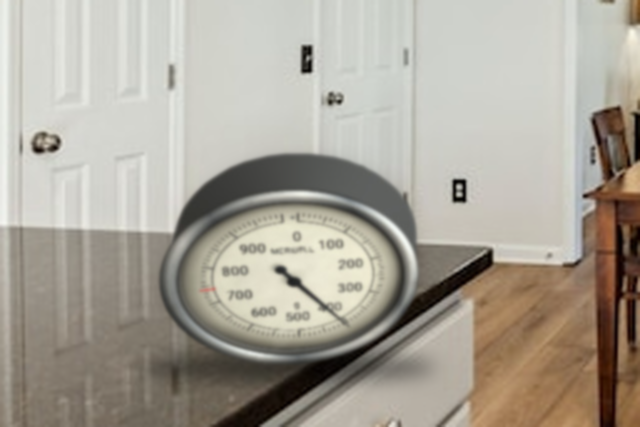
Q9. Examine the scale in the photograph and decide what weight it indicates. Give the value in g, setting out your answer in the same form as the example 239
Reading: 400
